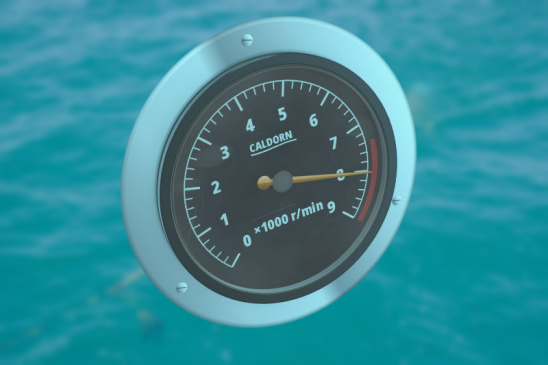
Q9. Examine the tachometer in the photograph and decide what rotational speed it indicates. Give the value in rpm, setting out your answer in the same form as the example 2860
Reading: 8000
